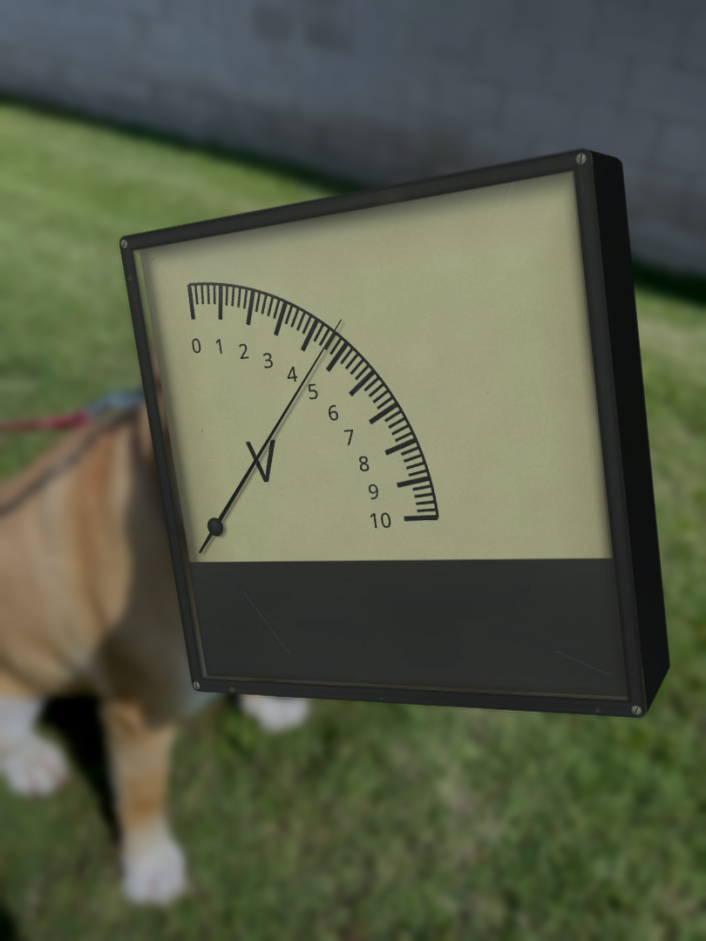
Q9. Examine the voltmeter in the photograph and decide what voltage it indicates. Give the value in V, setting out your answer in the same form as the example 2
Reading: 4.6
